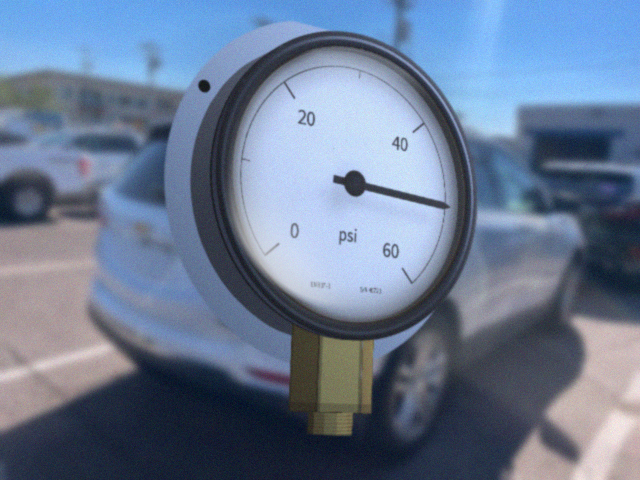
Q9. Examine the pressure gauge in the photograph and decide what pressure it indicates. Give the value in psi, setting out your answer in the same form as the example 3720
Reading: 50
